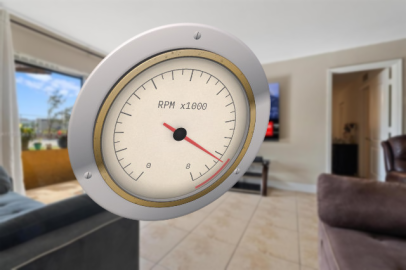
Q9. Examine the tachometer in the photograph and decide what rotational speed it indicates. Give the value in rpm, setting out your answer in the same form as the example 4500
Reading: 7125
